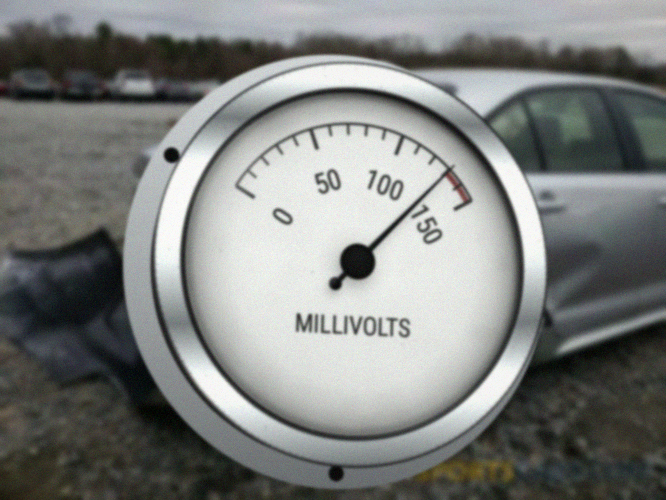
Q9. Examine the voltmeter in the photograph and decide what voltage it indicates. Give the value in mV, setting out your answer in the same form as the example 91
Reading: 130
